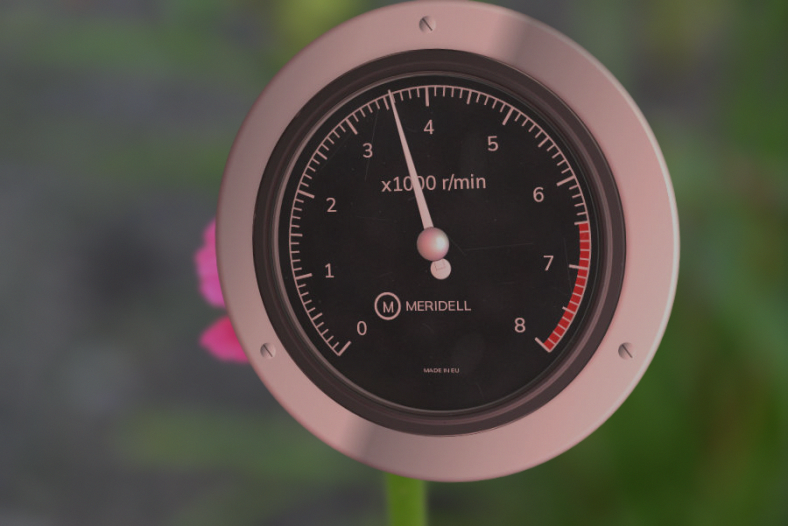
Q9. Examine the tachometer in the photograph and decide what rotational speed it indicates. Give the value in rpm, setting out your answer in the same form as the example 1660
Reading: 3600
